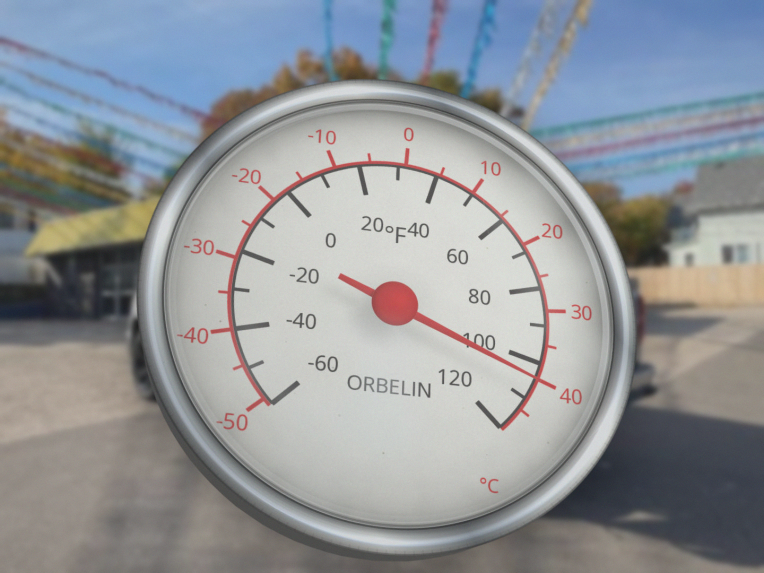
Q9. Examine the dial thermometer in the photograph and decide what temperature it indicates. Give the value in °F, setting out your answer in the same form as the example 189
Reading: 105
